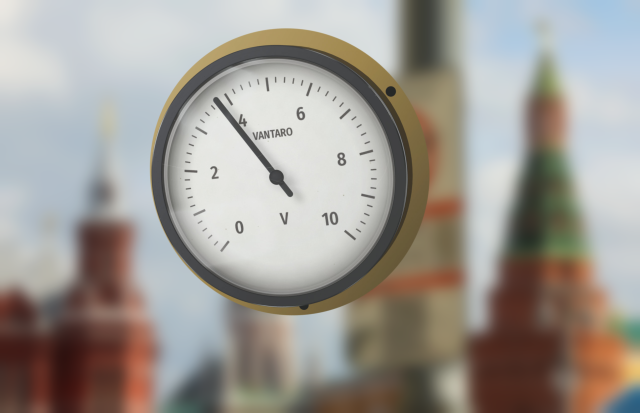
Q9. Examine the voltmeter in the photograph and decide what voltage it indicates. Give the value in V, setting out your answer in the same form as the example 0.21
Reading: 3.8
